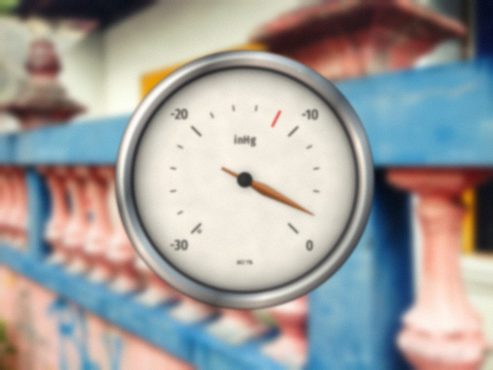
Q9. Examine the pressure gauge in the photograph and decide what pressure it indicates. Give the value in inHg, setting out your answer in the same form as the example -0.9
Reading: -2
